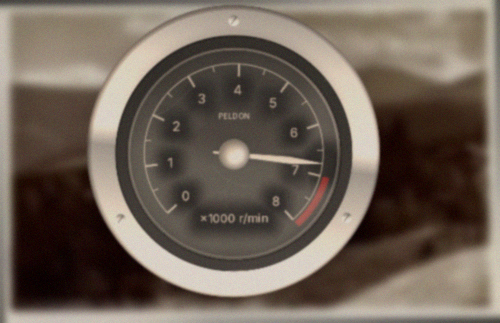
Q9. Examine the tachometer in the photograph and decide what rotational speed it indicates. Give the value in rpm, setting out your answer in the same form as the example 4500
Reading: 6750
